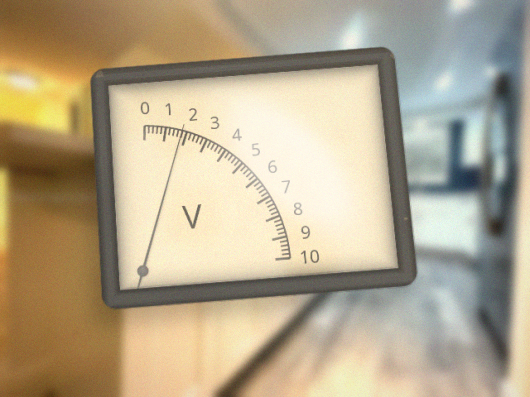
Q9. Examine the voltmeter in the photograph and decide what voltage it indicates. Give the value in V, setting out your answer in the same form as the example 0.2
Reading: 1.8
